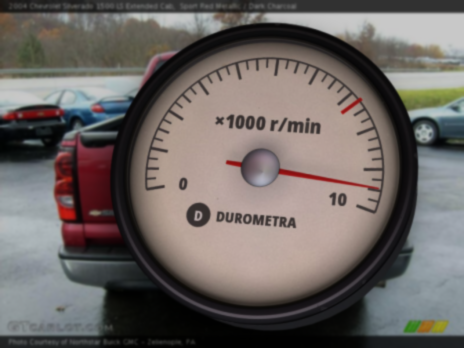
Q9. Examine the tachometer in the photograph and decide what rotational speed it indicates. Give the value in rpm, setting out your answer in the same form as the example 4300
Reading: 9500
